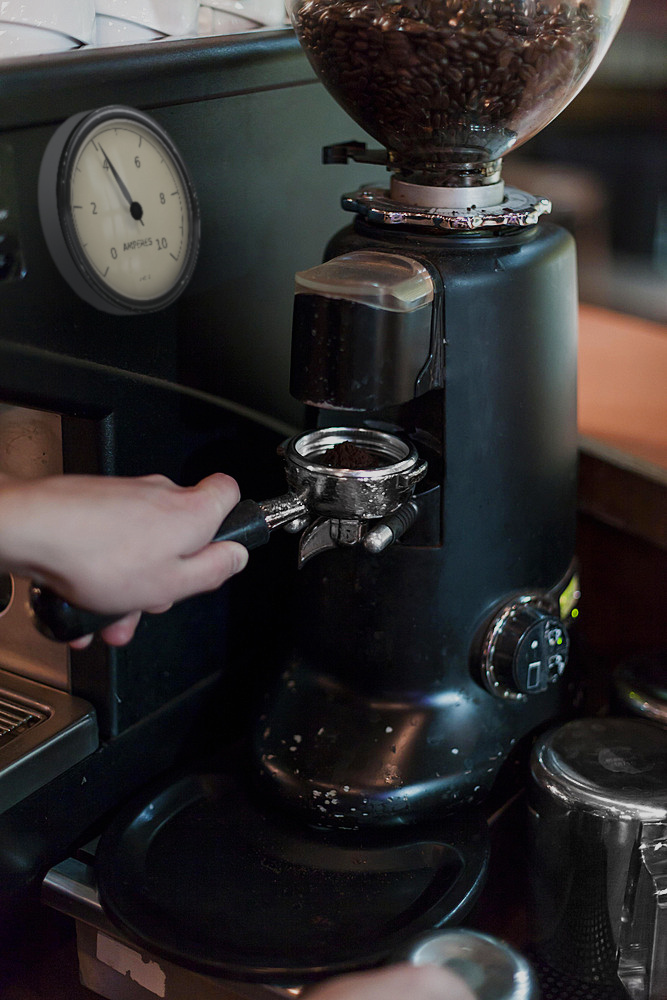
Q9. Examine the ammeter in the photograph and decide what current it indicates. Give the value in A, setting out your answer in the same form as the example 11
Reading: 4
